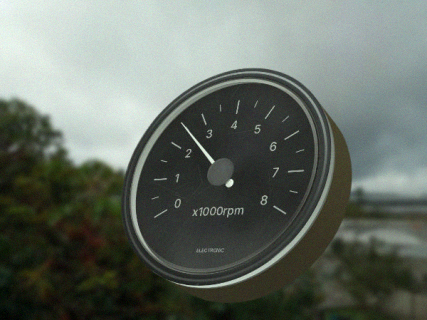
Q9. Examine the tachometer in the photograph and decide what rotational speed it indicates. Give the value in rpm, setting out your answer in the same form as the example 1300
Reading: 2500
